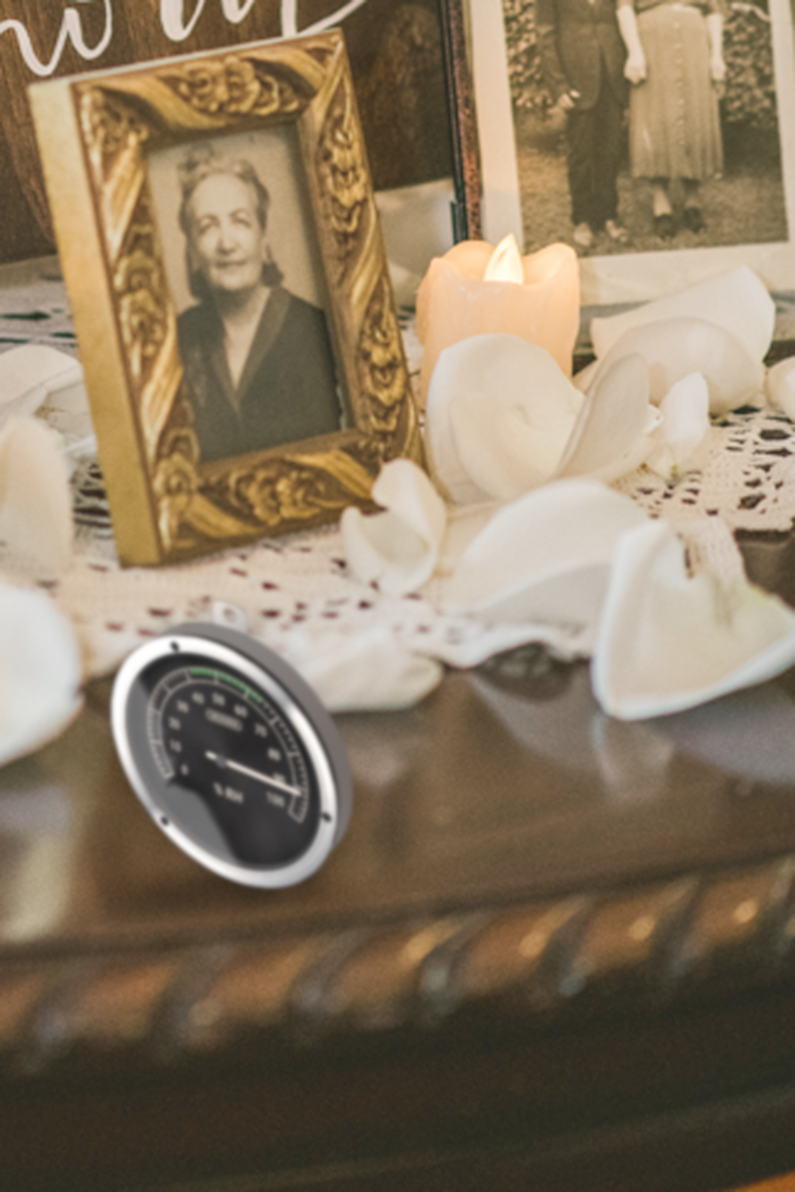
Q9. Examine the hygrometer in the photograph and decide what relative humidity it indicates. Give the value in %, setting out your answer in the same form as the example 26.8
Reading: 90
